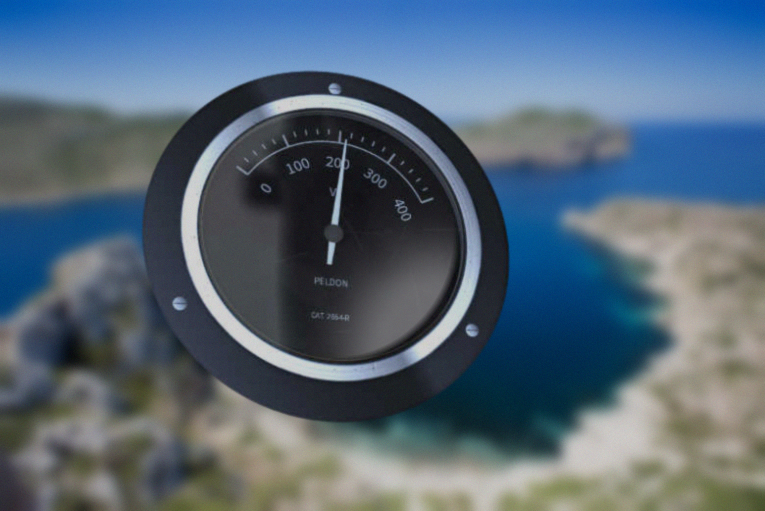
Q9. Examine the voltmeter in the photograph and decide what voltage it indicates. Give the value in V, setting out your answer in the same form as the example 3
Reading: 210
